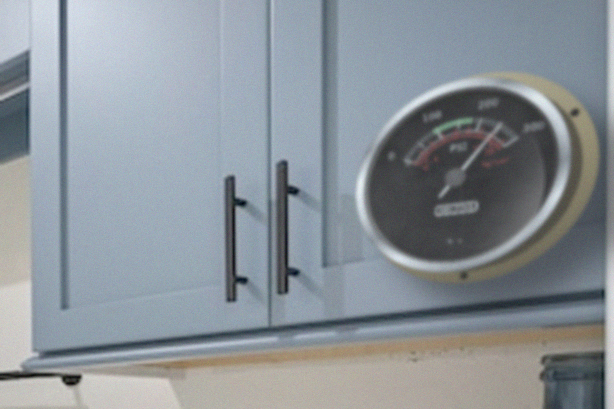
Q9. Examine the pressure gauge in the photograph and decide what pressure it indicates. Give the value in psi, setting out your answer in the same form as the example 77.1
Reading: 250
